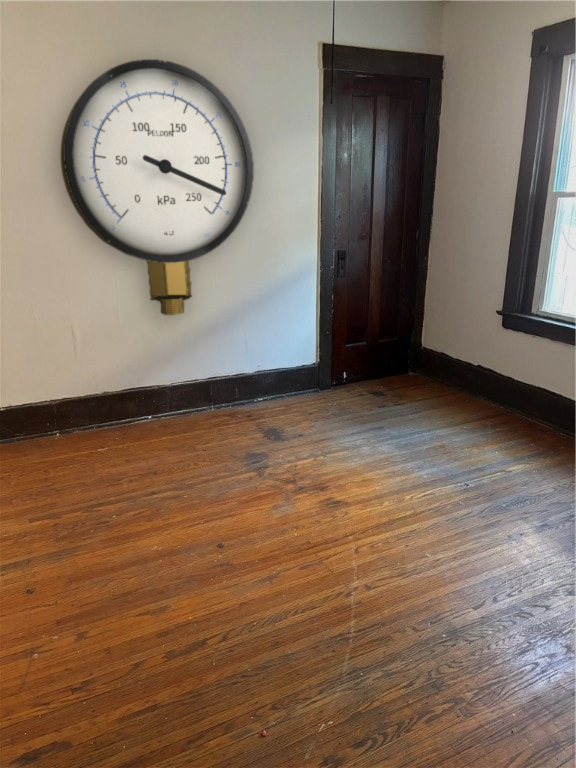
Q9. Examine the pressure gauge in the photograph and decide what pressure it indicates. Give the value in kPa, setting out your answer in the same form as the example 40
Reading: 230
